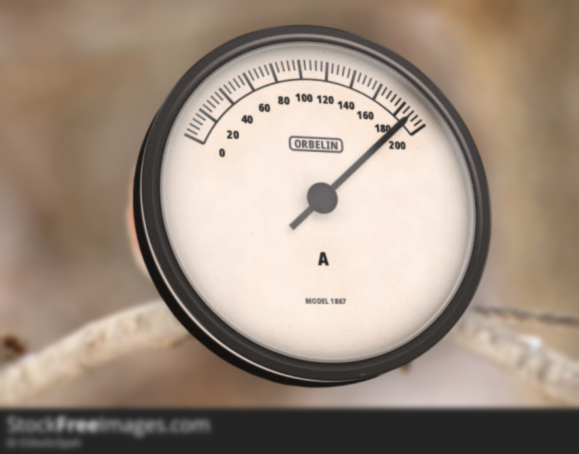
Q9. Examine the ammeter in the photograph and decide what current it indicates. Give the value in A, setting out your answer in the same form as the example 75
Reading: 188
